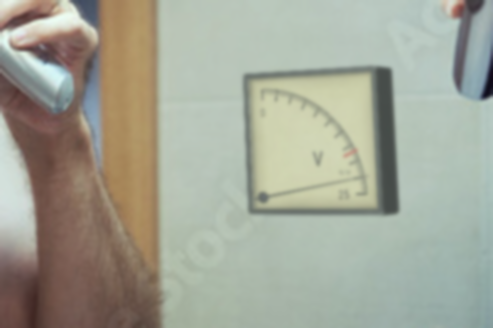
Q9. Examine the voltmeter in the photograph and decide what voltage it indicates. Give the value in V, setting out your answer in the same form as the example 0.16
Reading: 22.5
